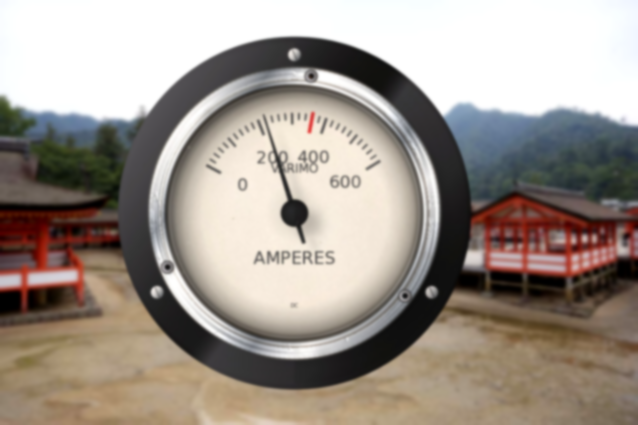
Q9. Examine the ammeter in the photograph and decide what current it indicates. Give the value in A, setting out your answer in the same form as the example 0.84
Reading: 220
